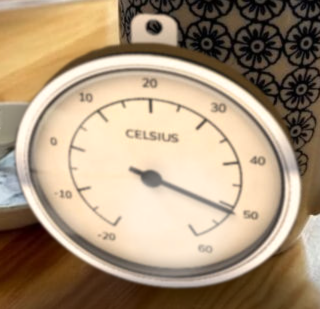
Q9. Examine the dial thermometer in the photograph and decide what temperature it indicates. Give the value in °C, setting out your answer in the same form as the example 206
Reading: 50
